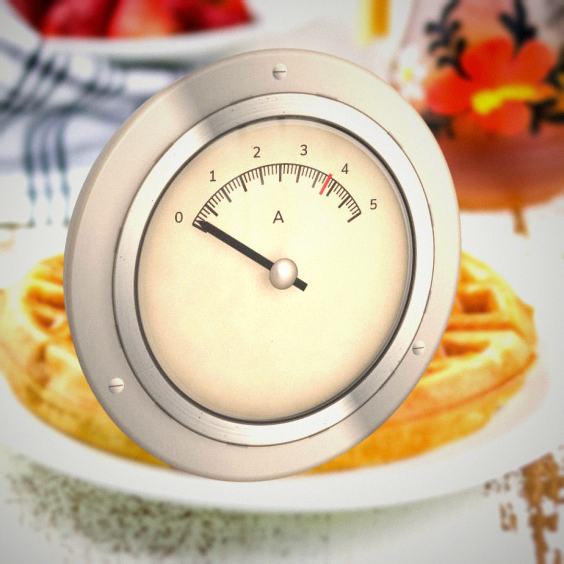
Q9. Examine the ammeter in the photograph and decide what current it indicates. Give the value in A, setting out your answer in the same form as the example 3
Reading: 0.1
